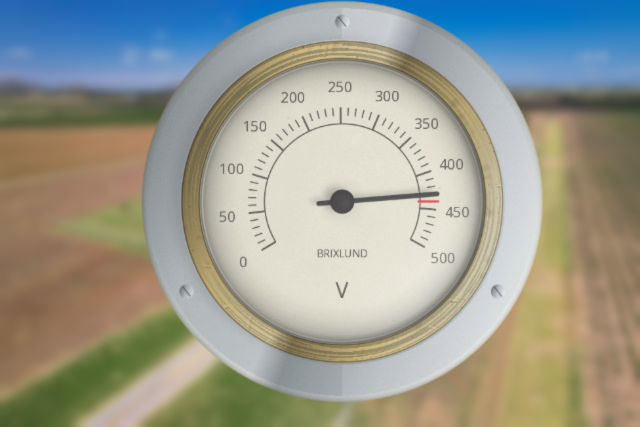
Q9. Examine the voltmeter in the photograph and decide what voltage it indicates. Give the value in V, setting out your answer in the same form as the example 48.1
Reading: 430
